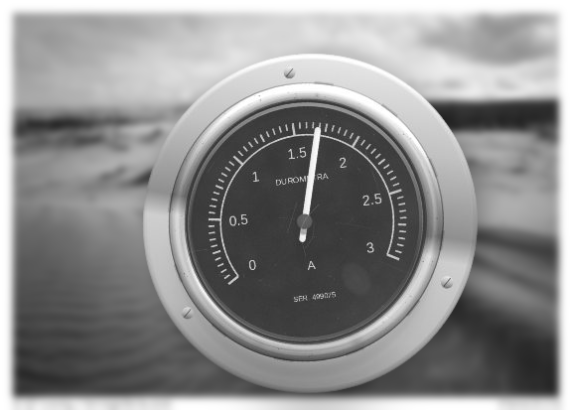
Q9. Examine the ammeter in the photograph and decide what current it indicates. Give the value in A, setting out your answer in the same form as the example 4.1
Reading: 1.7
